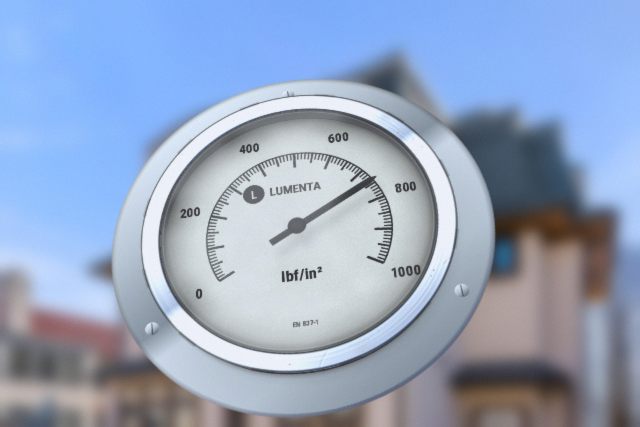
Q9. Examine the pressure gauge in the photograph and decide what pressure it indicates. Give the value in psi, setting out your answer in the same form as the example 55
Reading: 750
